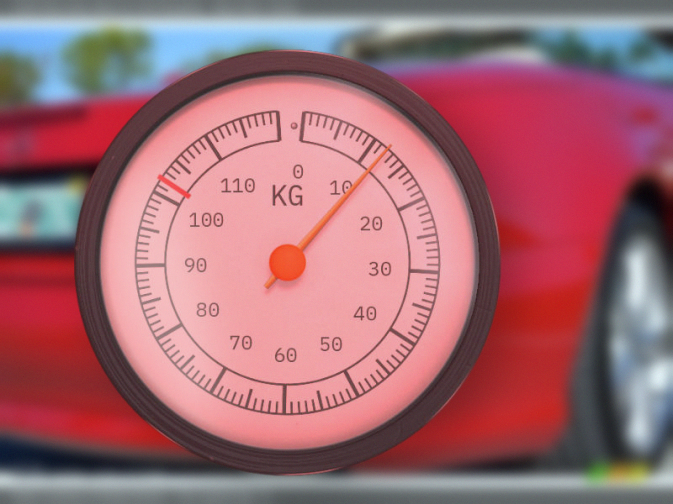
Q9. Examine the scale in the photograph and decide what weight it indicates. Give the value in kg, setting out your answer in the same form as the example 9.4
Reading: 12
